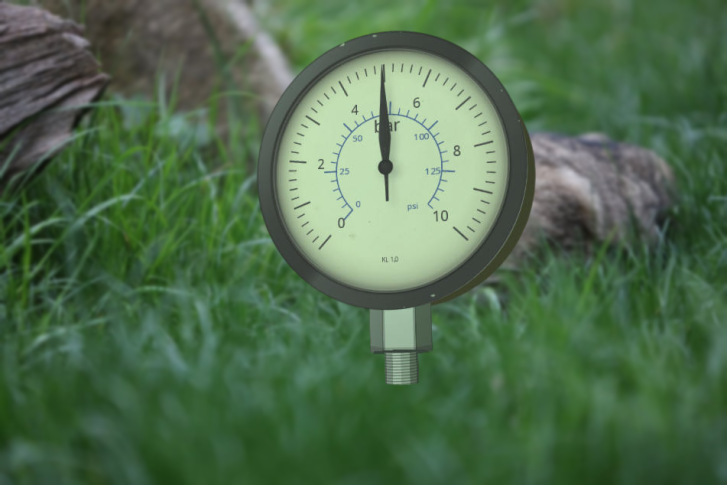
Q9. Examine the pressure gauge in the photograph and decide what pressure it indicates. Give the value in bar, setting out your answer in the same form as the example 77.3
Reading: 5
